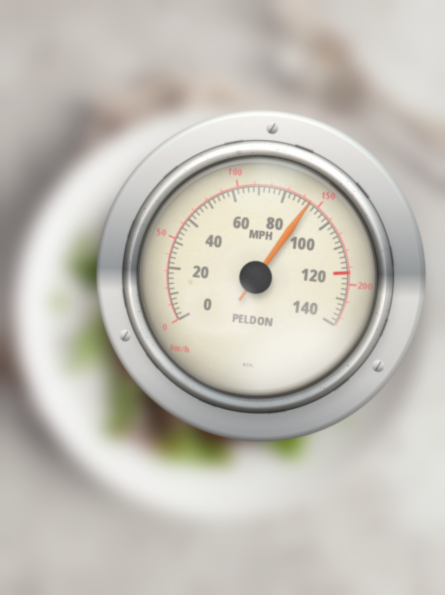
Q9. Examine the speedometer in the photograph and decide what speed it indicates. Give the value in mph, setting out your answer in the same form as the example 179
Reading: 90
